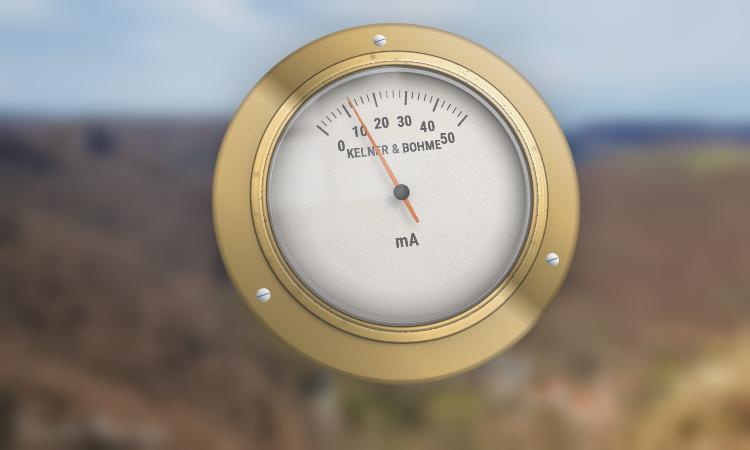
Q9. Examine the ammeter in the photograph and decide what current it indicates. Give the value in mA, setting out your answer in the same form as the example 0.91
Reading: 12
